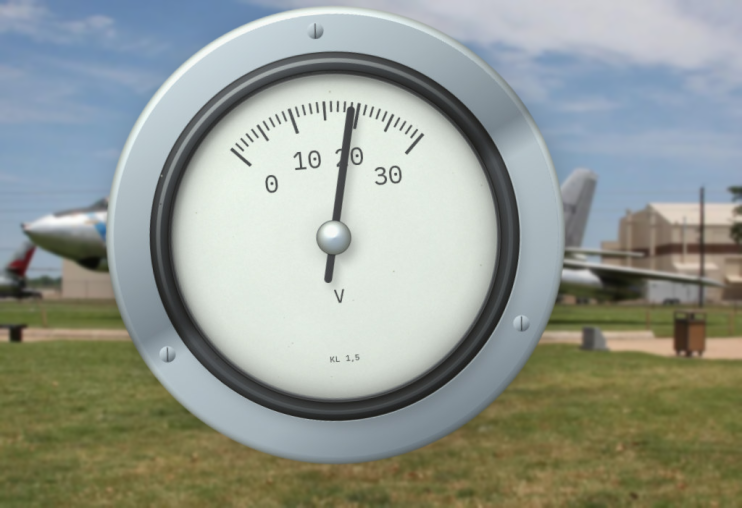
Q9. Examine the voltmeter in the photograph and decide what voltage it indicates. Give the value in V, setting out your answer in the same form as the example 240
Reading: 19
